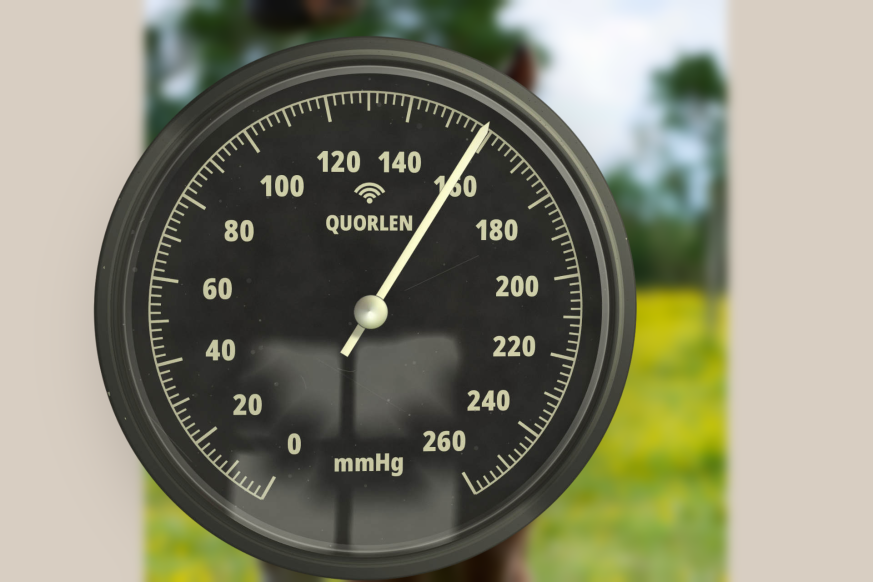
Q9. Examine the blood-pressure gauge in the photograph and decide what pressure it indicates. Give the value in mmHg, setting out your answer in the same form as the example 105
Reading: 158
